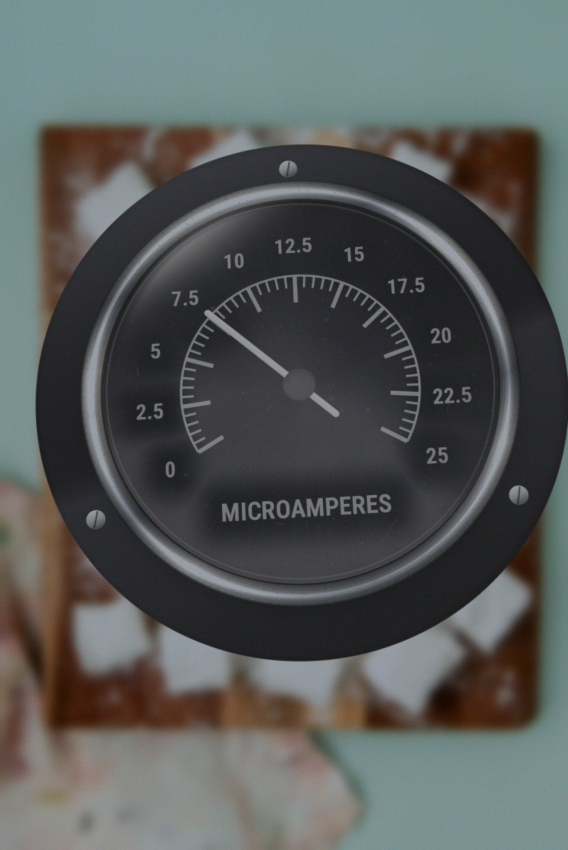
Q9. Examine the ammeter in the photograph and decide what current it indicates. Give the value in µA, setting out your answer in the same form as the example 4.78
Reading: 7.5
